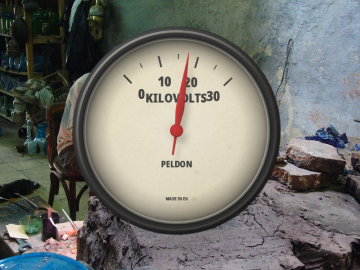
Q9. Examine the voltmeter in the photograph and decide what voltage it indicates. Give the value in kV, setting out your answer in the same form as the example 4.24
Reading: 17.5
